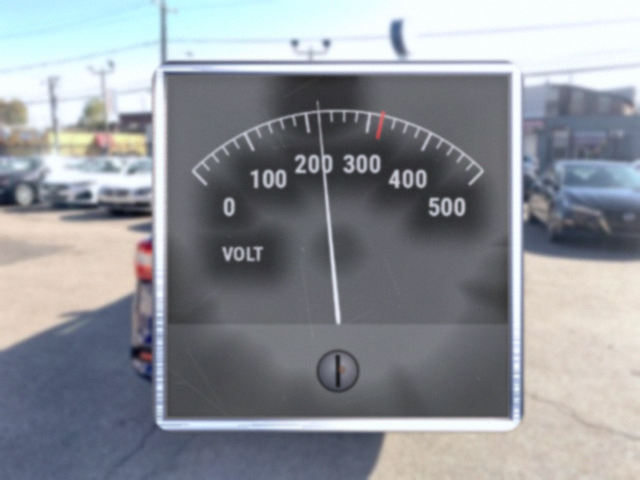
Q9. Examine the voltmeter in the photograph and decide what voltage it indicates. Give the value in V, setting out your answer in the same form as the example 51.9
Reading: 220
